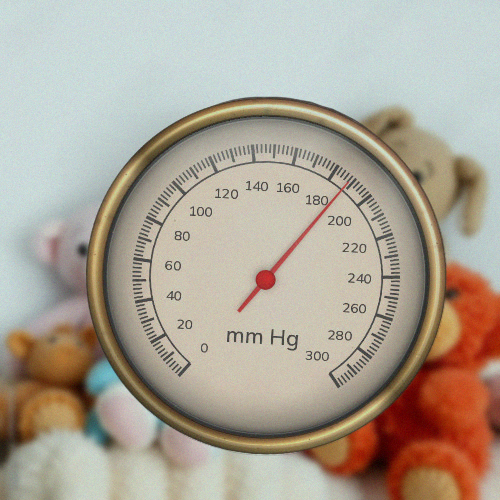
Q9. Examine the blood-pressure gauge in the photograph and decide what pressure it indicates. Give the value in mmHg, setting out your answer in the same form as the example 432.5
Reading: 188
